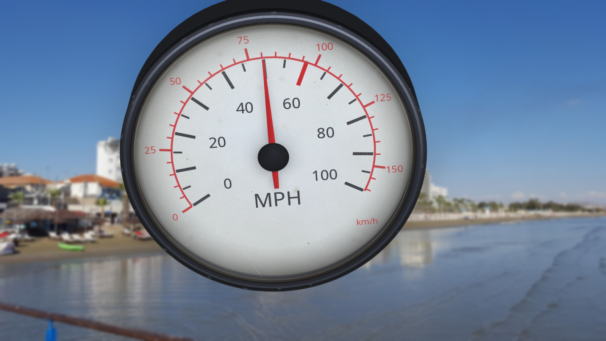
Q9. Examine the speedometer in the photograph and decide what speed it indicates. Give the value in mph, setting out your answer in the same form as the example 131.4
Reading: 50
